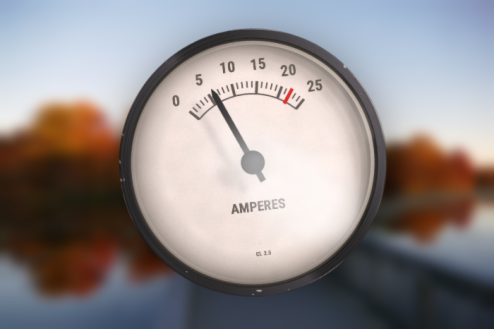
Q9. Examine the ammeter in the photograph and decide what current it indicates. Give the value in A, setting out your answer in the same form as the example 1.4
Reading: 6
